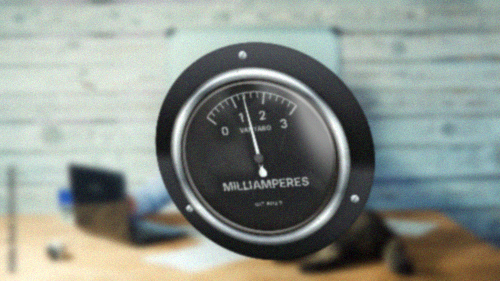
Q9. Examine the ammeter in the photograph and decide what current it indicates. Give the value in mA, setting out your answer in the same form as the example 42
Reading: 1.4
